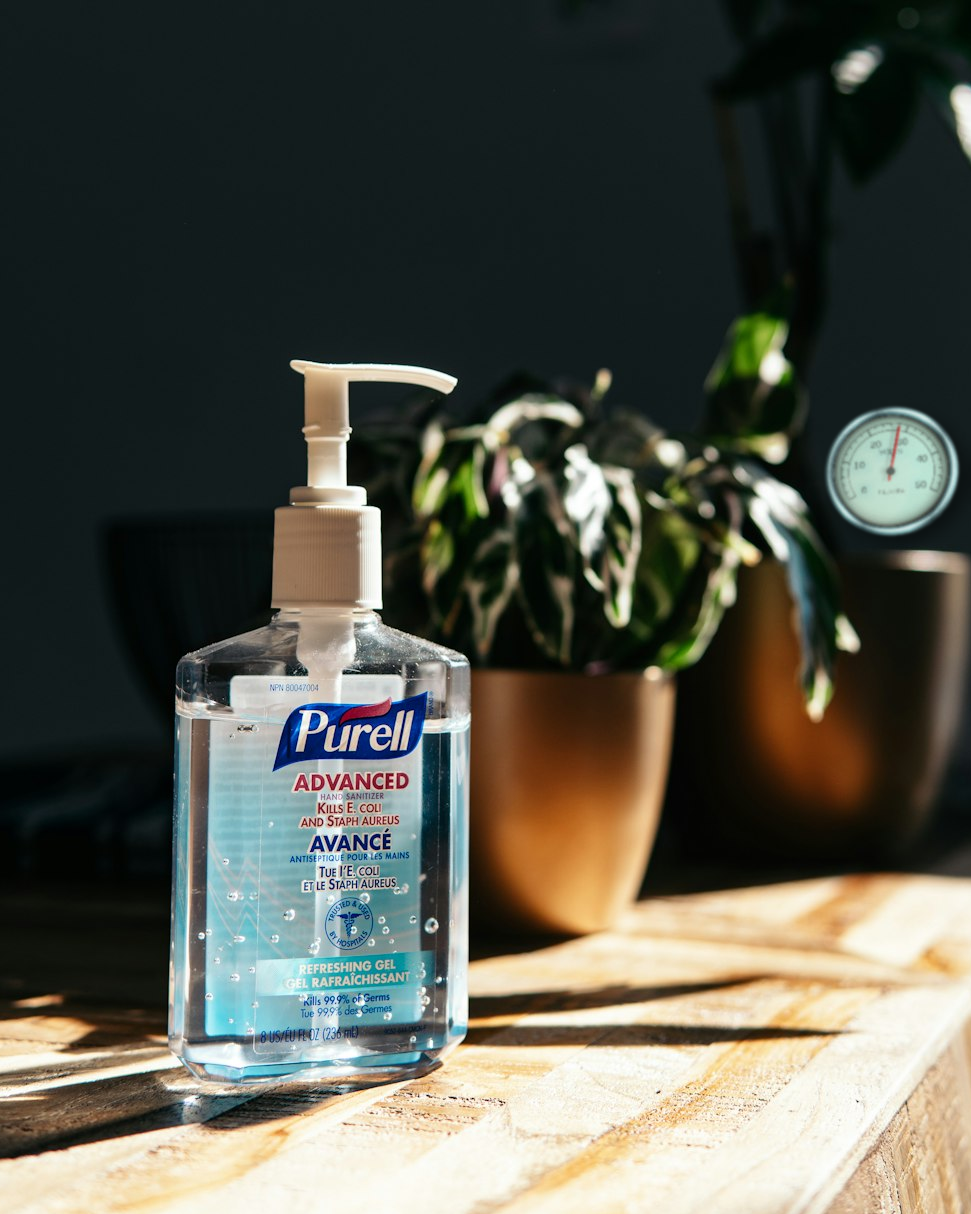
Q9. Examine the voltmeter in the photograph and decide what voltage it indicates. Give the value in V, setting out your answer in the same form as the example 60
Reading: 28
